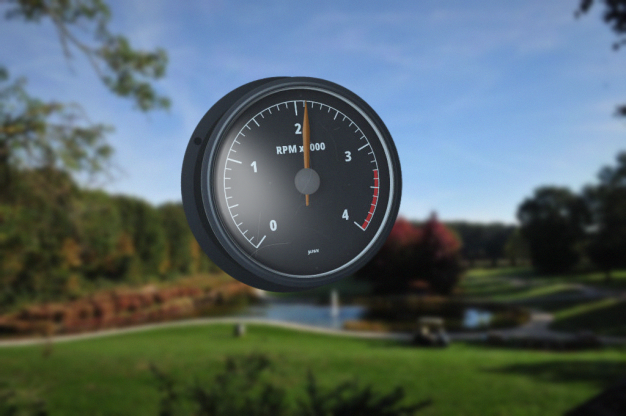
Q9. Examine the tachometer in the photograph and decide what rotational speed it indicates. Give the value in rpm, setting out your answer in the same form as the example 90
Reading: 2100
